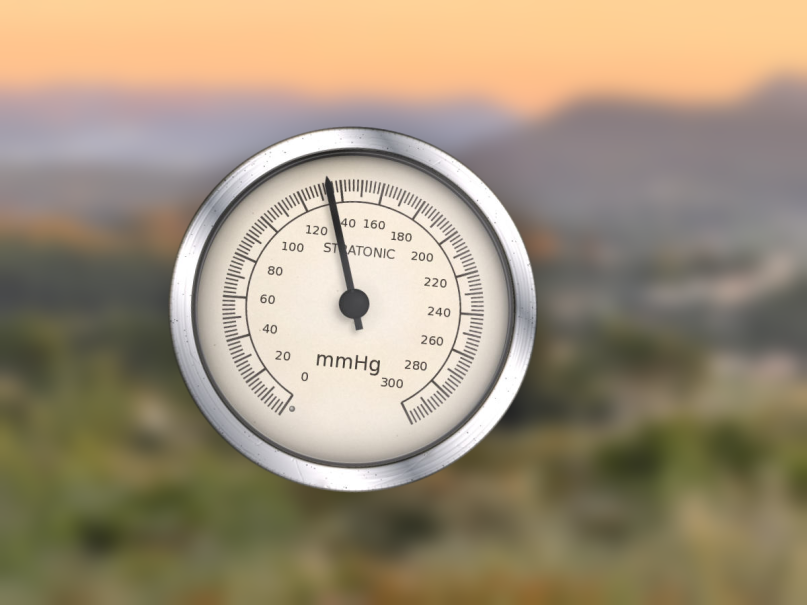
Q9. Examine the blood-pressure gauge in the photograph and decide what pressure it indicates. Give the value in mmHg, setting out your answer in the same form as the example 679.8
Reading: 134
